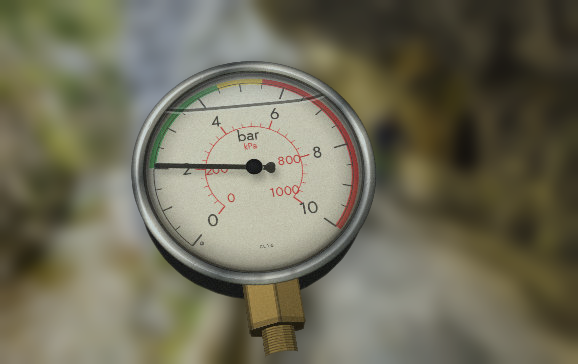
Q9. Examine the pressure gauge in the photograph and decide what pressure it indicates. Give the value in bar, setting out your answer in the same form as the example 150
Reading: 2
